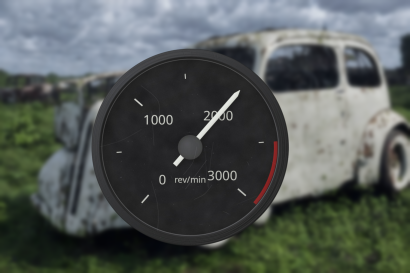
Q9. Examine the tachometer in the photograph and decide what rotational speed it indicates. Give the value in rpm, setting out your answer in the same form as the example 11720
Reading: 2000
